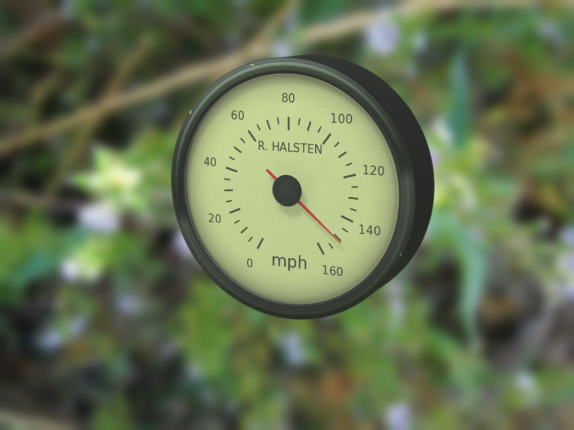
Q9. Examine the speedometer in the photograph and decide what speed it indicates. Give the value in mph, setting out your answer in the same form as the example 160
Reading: 150
